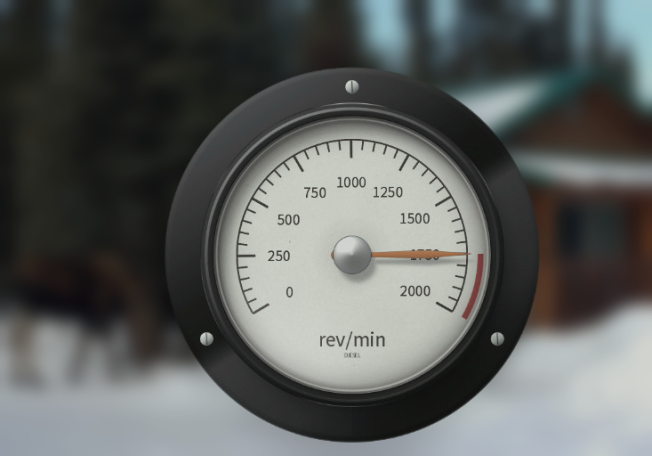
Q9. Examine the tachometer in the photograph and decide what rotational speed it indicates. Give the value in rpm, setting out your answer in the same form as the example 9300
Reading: 1750
